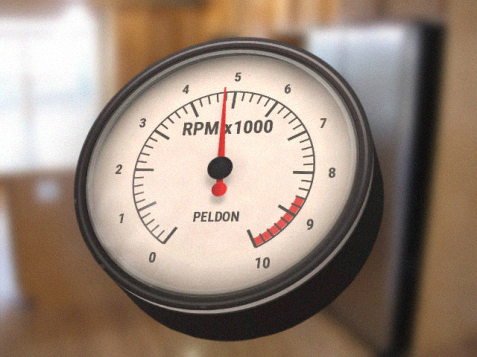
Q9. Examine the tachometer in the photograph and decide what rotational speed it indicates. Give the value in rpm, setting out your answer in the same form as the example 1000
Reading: 4800
